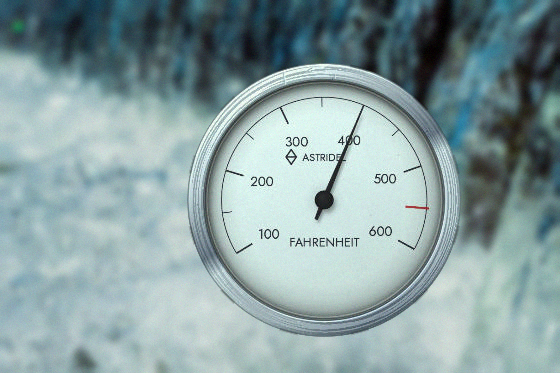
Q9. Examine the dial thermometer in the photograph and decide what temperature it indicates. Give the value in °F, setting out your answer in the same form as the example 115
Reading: 400
